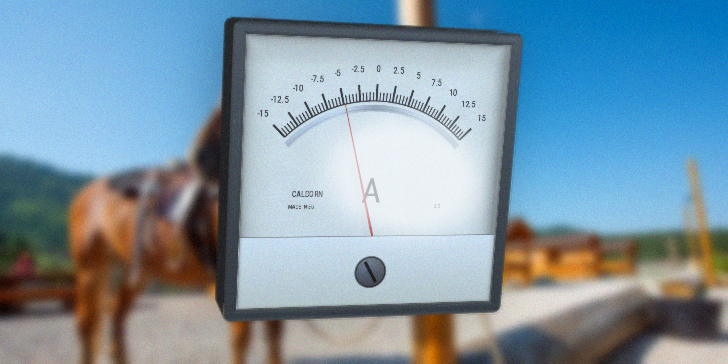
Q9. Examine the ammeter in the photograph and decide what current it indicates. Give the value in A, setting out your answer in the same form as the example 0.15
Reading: -5
